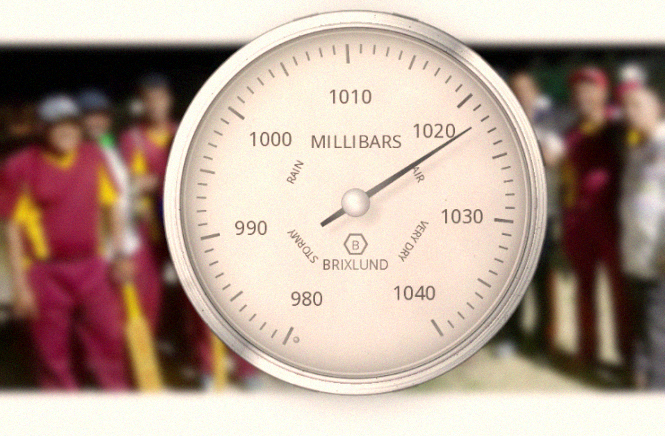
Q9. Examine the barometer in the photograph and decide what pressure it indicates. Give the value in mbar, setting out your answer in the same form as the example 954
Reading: 1022
